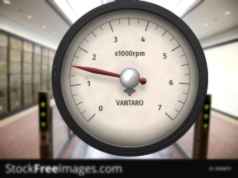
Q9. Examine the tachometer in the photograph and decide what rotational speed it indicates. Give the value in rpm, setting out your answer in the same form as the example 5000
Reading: 1500
